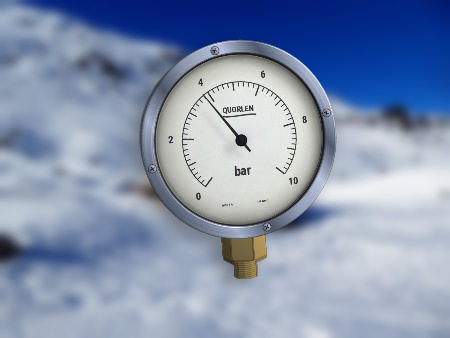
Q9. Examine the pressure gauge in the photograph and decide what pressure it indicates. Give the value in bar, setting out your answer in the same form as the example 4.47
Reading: 3.8
